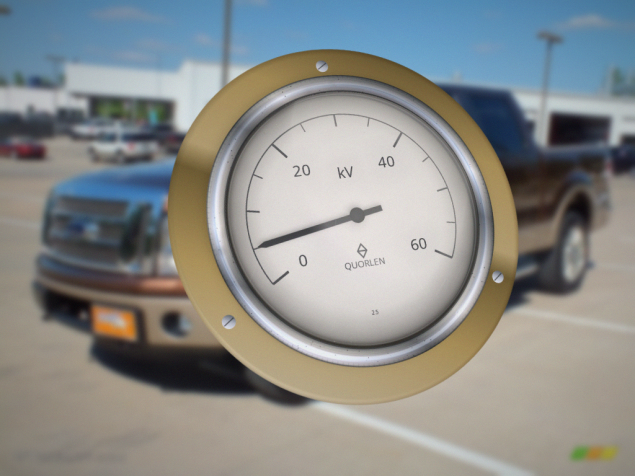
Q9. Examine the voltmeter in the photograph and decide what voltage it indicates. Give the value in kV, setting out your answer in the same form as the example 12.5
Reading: 5
